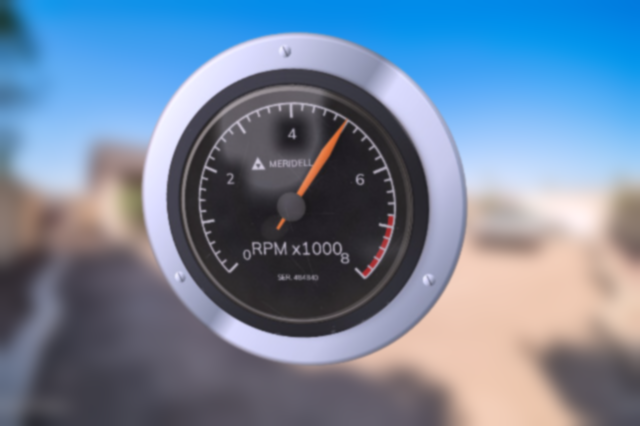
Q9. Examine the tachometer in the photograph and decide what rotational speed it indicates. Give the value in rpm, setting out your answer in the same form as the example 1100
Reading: 5000
